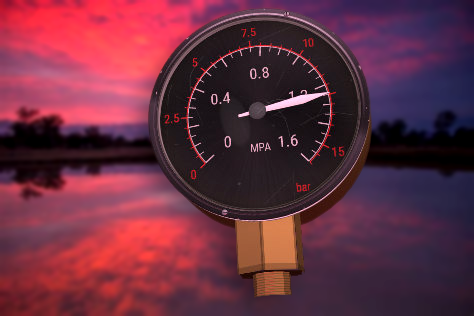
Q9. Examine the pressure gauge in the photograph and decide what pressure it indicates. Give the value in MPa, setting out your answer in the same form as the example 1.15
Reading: 1.25
